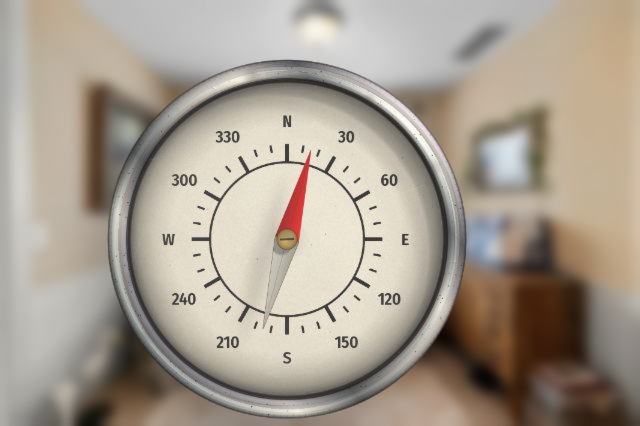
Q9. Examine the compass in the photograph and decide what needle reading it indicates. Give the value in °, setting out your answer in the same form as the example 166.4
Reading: 15
